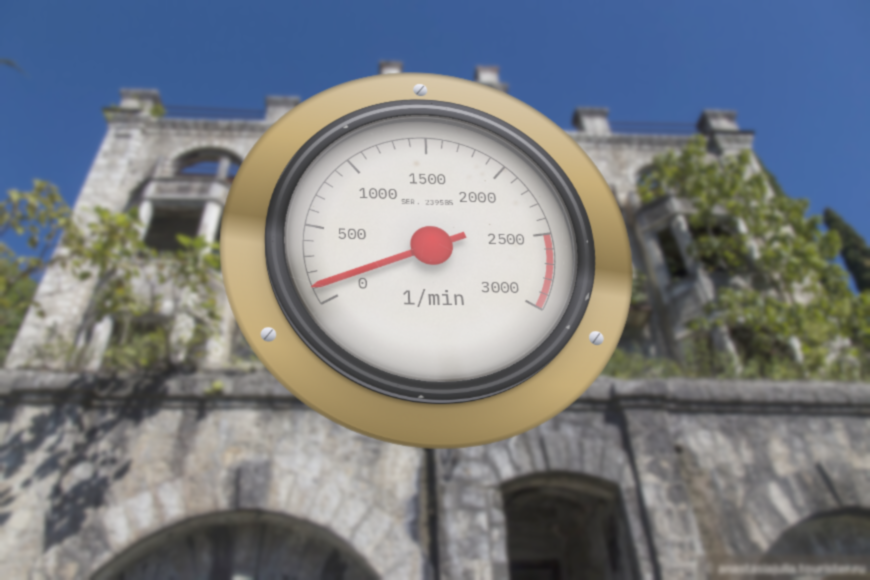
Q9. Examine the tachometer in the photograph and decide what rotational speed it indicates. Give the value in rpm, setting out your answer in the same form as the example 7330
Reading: 100
